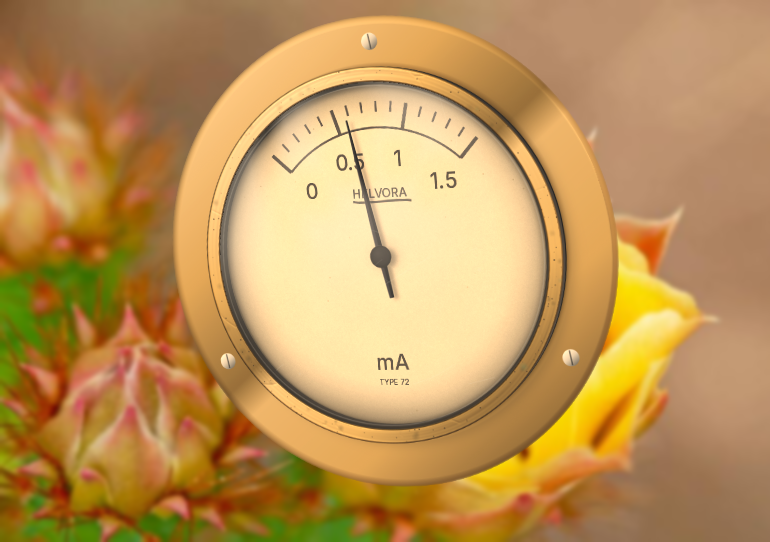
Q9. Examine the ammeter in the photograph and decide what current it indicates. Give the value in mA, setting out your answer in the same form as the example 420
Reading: 0.6
